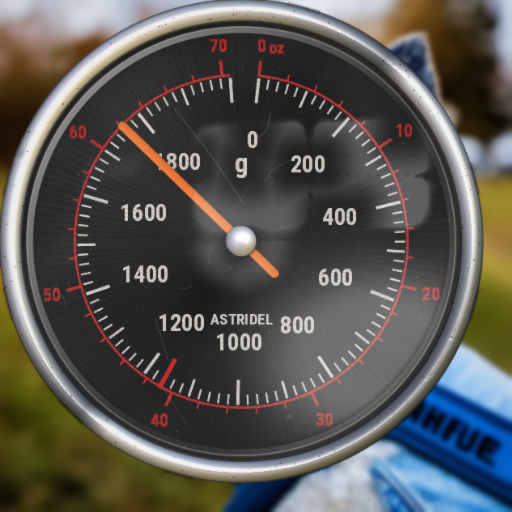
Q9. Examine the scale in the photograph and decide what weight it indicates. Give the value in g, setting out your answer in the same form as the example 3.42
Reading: 1760
